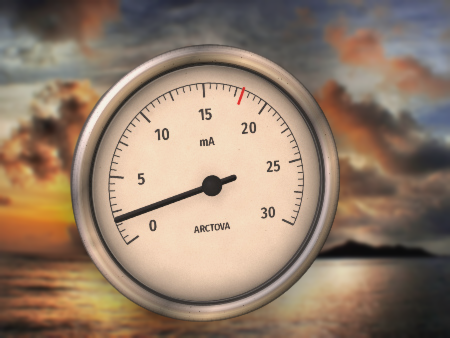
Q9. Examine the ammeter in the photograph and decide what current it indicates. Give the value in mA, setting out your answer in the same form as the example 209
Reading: 2
